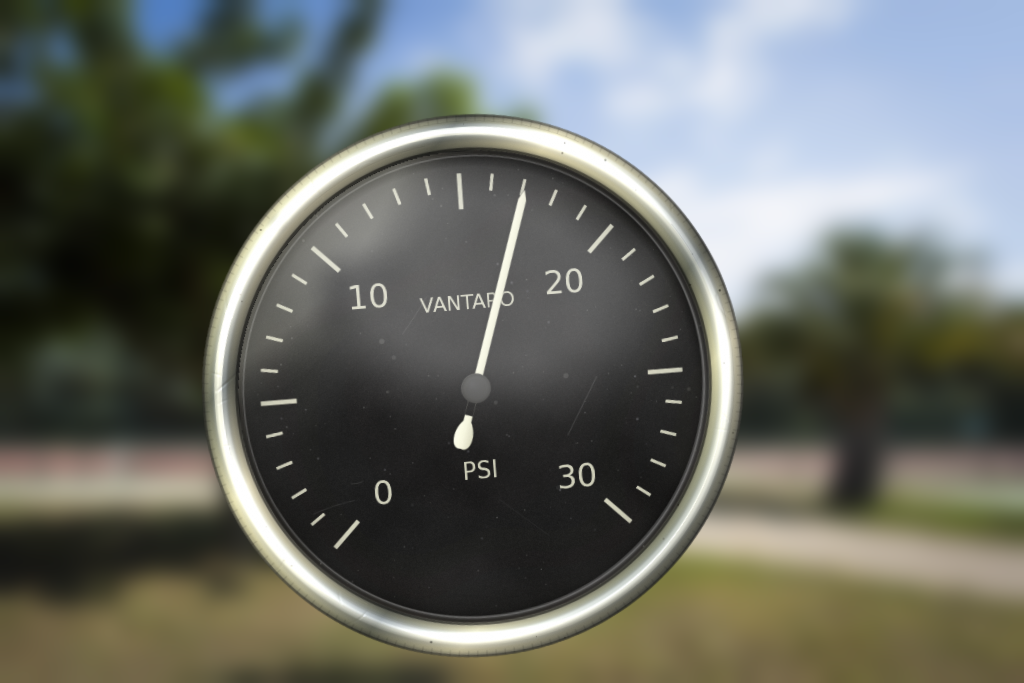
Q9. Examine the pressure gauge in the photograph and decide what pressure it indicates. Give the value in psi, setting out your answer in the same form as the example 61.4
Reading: 17
